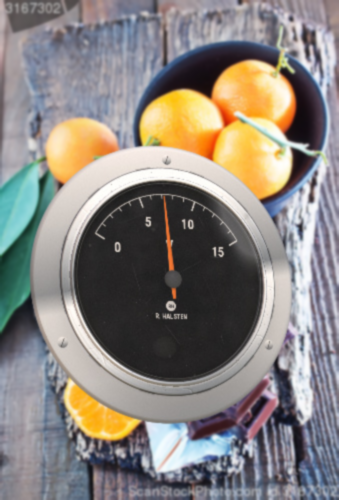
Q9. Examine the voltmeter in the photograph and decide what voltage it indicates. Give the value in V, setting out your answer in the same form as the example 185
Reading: 7
